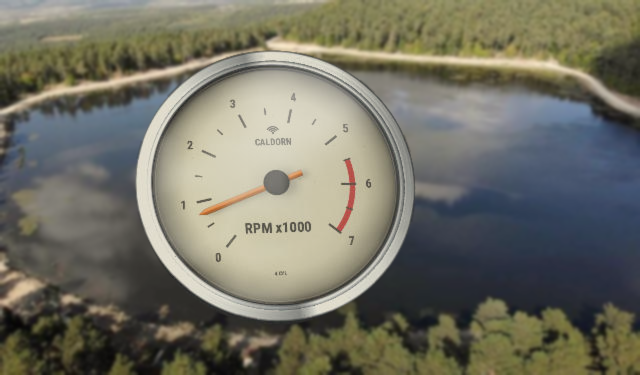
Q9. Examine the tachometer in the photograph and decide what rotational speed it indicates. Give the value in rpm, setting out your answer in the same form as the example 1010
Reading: 750
